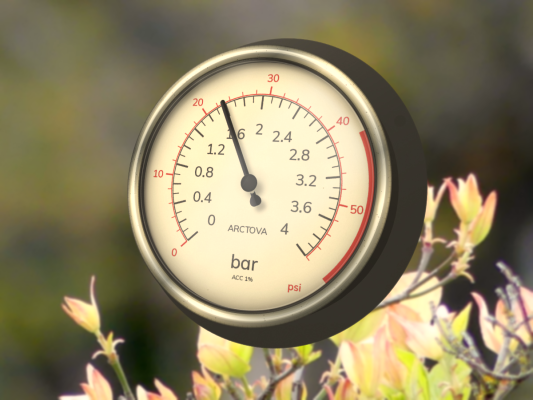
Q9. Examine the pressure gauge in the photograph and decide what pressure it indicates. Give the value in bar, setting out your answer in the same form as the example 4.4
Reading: 1.6
